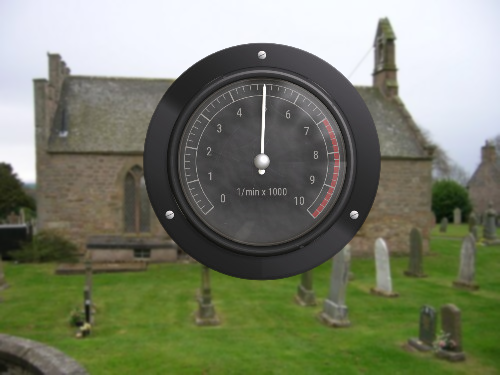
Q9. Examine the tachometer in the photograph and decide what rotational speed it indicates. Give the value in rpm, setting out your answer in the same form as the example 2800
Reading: 5000
